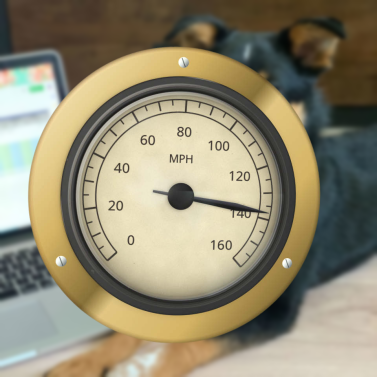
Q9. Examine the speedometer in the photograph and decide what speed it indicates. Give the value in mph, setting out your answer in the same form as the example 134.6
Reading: 137.5
